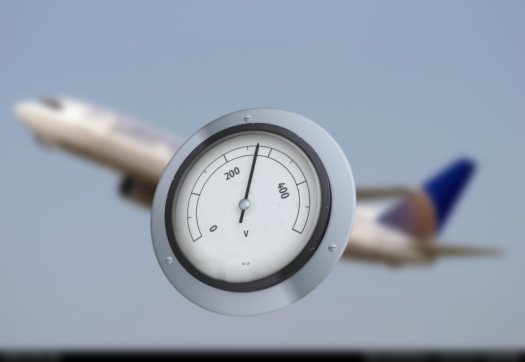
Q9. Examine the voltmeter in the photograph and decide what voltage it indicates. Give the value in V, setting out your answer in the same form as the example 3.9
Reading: 275
